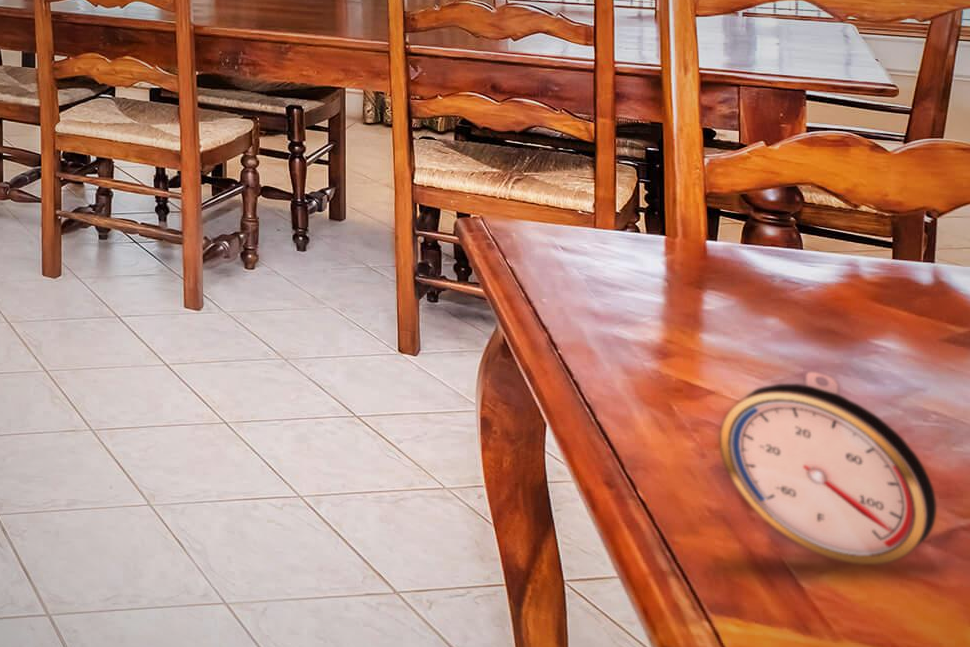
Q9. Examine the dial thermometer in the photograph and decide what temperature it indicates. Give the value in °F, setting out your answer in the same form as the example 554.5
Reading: 110
